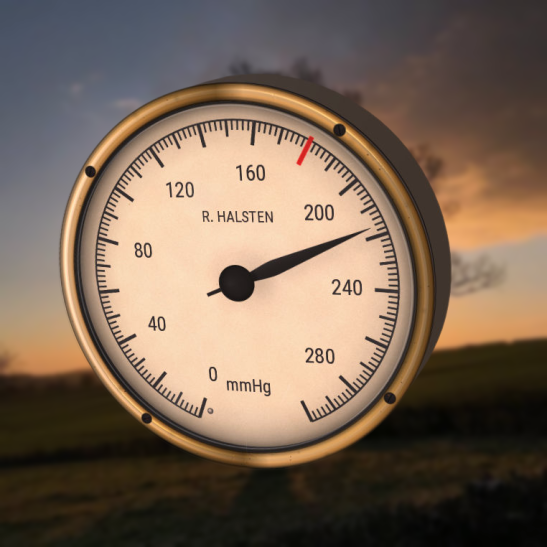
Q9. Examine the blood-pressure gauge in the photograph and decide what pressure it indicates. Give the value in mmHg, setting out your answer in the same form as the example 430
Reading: 216
